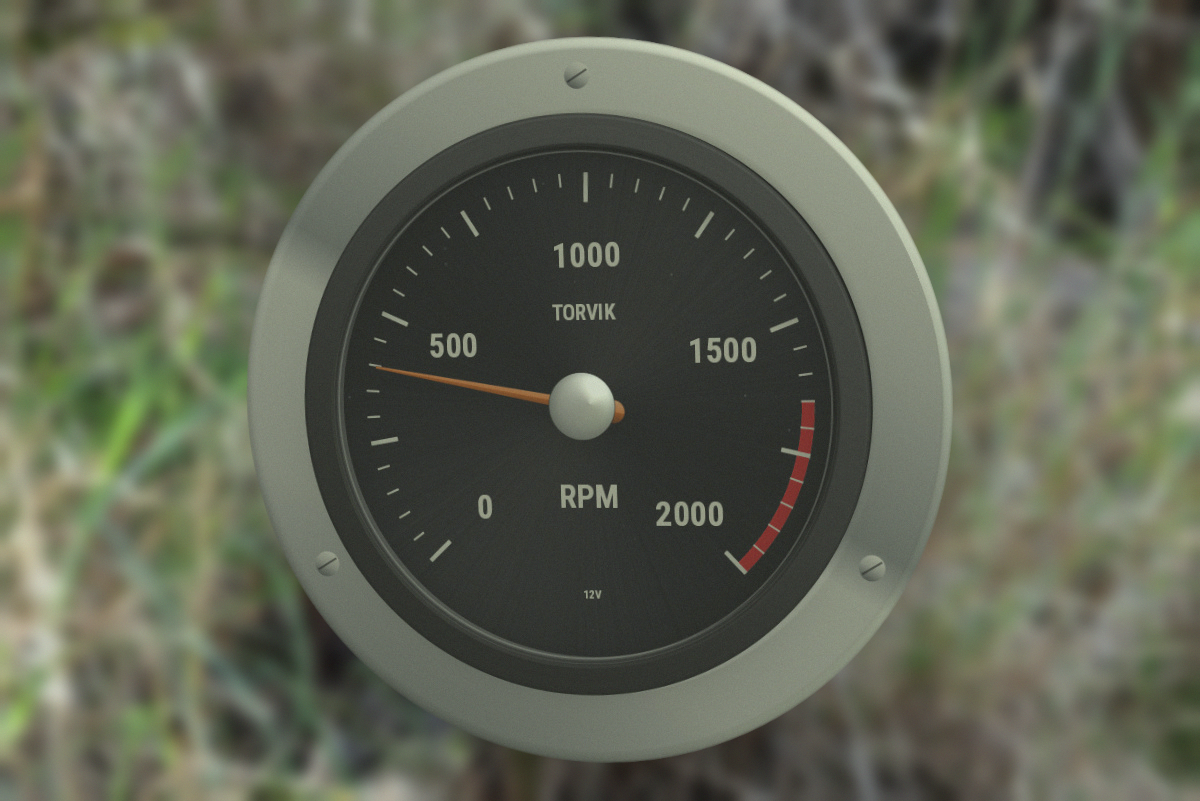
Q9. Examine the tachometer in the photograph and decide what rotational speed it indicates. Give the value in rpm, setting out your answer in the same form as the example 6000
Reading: 400
